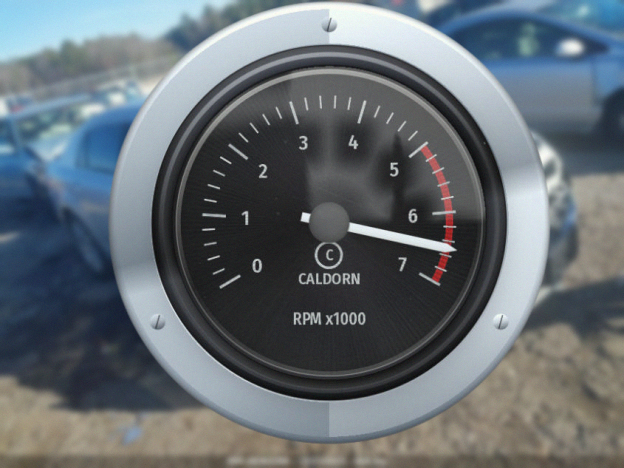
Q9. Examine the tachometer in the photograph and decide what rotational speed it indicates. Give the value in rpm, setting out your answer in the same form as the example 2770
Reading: 6500
